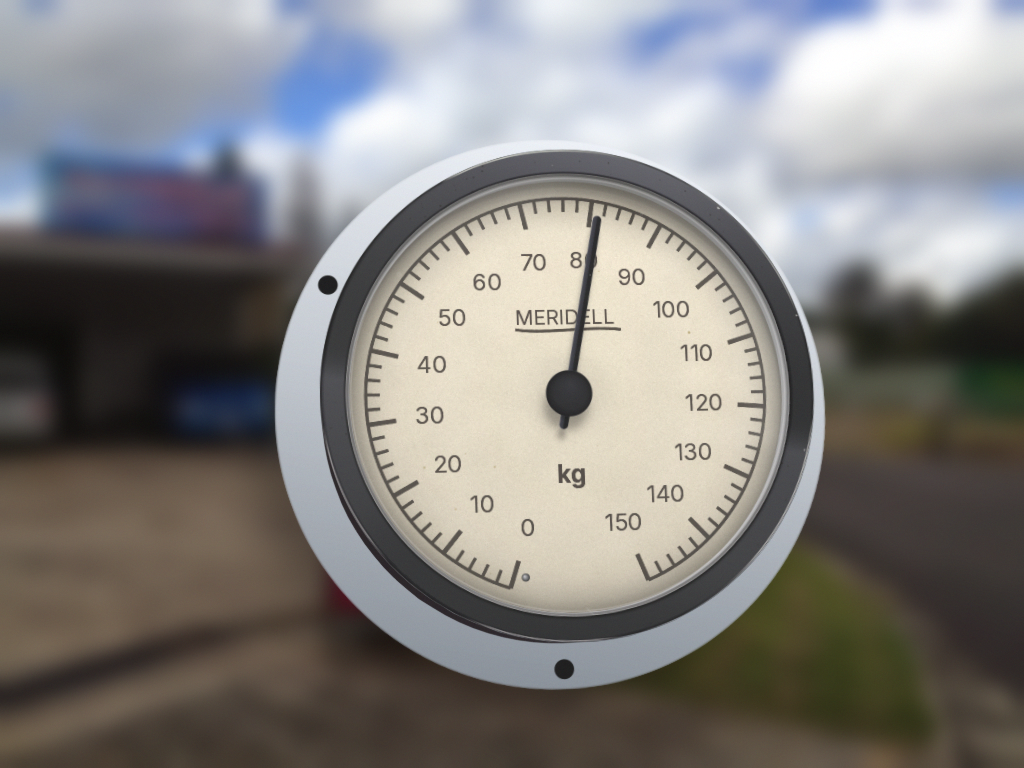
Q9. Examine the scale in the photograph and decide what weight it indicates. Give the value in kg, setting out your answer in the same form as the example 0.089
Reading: 81
